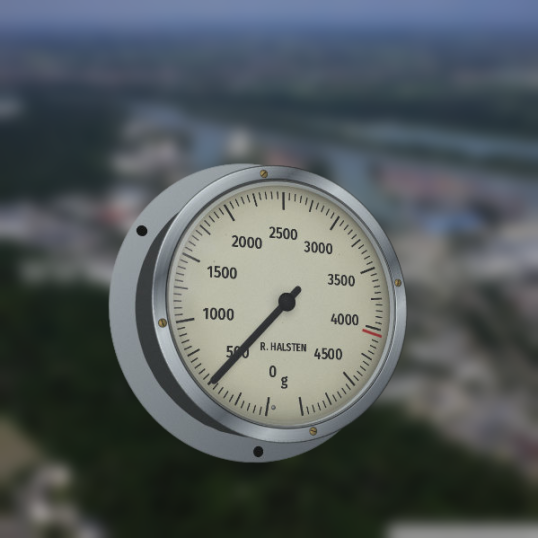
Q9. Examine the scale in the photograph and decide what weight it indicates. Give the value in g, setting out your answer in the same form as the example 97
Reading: 500
